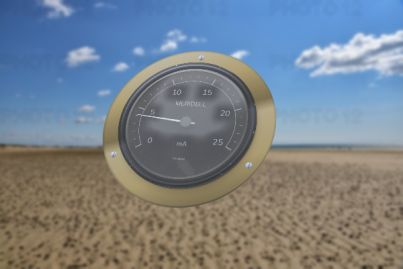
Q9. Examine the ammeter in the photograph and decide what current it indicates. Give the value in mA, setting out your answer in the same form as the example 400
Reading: 4
